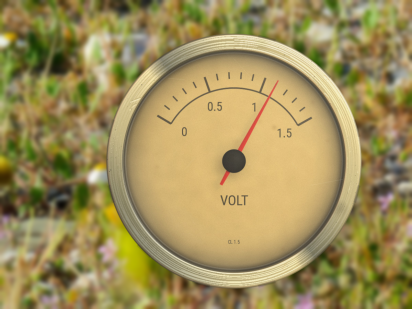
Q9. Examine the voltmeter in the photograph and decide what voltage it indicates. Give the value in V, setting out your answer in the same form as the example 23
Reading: 1.1
